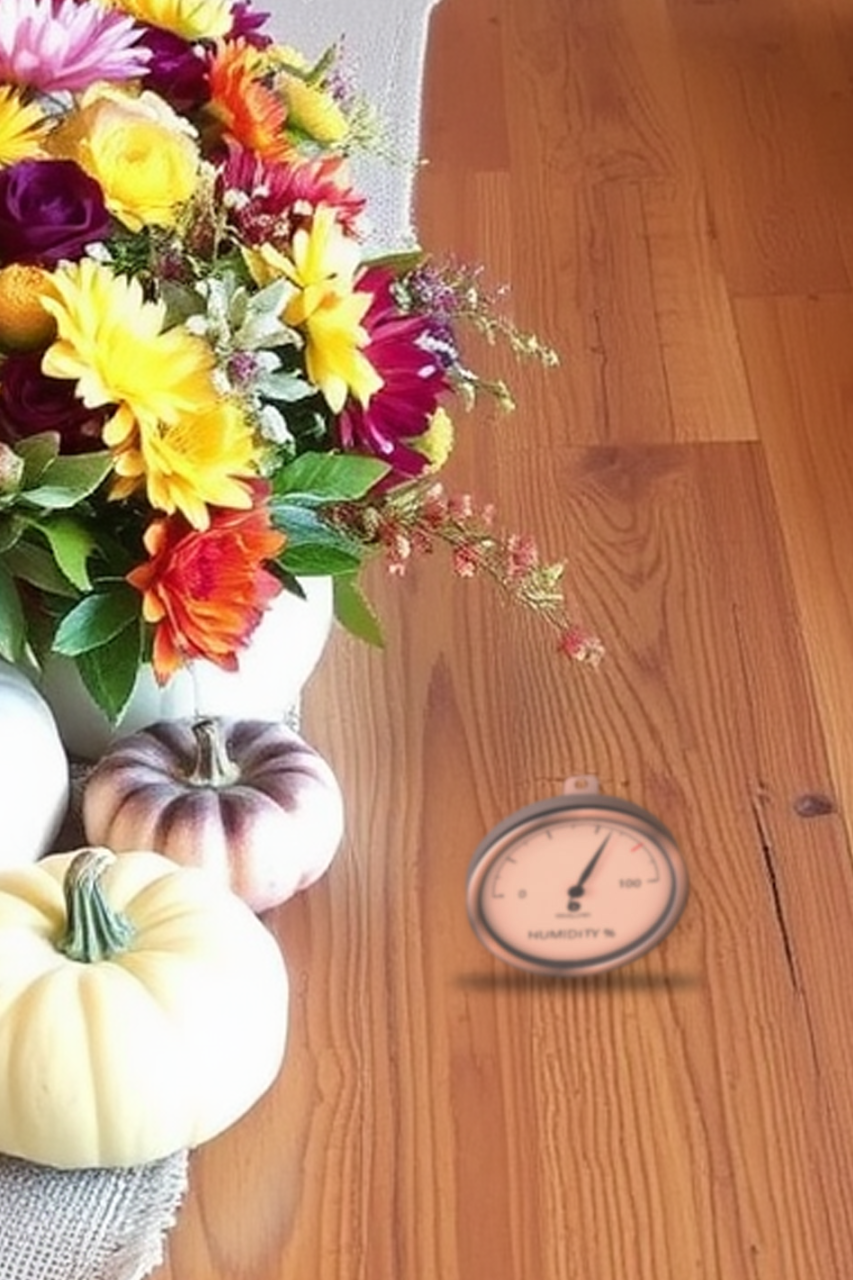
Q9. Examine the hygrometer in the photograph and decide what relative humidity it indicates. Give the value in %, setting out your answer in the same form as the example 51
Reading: 65
